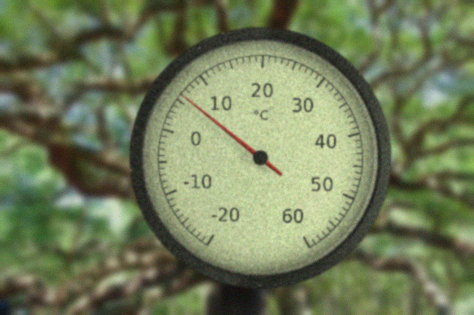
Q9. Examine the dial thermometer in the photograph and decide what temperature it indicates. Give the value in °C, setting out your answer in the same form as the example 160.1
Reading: 6
